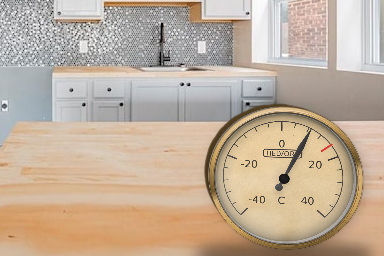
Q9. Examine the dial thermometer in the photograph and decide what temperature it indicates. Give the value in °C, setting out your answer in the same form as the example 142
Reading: 8
